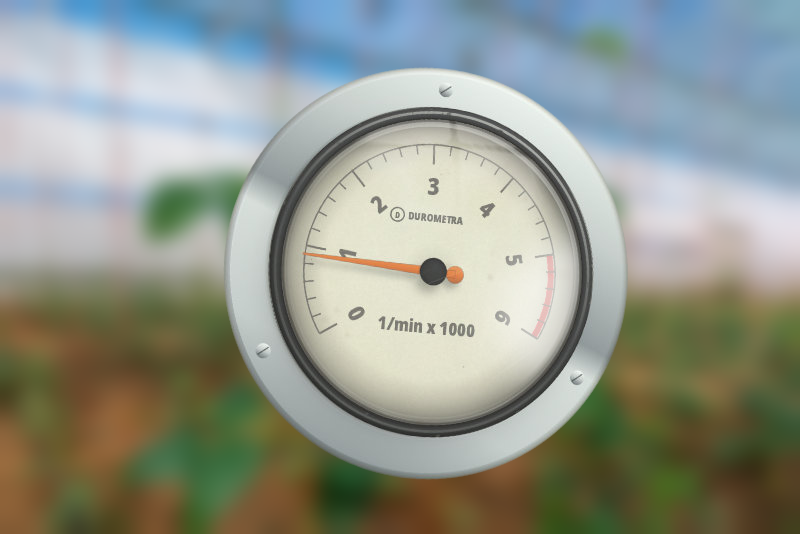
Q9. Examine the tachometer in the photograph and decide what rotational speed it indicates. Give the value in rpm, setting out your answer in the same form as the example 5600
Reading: 900
